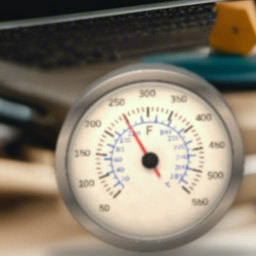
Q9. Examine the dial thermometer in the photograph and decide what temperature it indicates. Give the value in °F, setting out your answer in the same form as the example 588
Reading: 250
